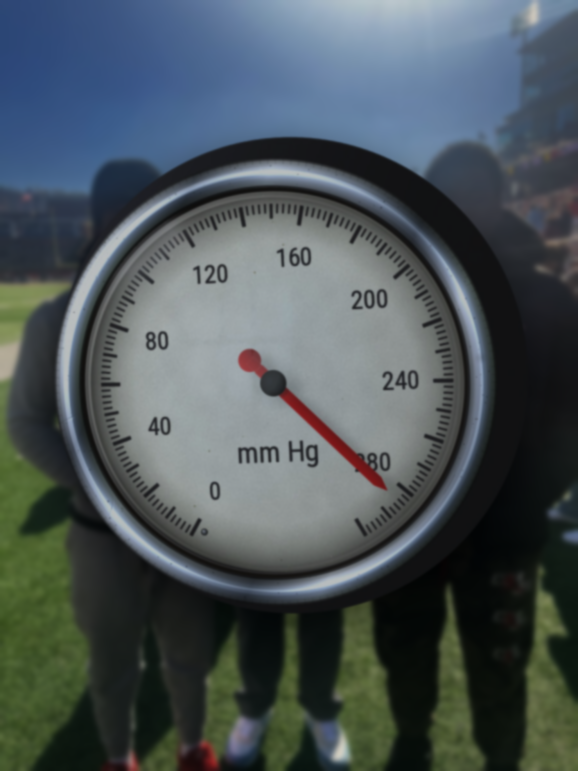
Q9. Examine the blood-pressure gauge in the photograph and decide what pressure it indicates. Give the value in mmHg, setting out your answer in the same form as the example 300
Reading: 284
